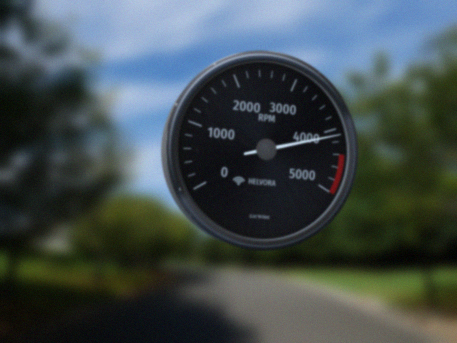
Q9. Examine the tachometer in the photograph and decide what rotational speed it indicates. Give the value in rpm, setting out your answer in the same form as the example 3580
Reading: 4100
